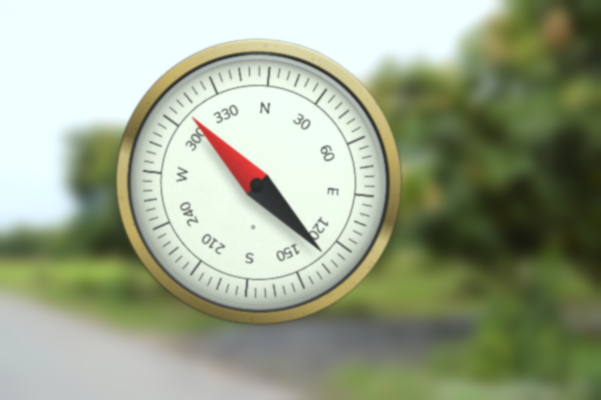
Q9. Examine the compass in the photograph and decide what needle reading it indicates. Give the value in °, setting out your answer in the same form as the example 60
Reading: 310
